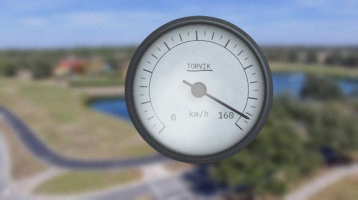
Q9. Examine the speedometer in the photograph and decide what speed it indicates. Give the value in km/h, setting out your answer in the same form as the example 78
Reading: 152.5
